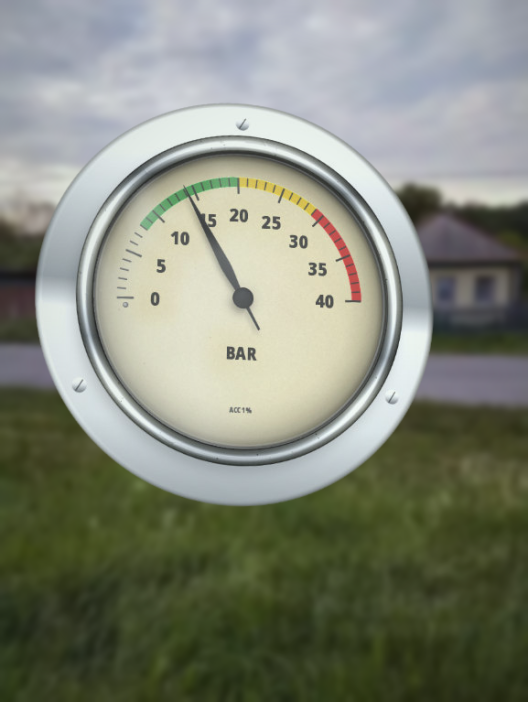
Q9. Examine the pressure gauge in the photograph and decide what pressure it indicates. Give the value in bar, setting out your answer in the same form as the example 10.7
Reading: 14
